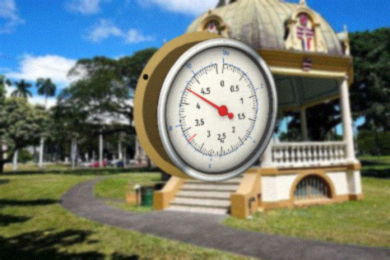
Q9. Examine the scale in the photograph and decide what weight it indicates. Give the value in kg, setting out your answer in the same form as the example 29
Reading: 4.25
